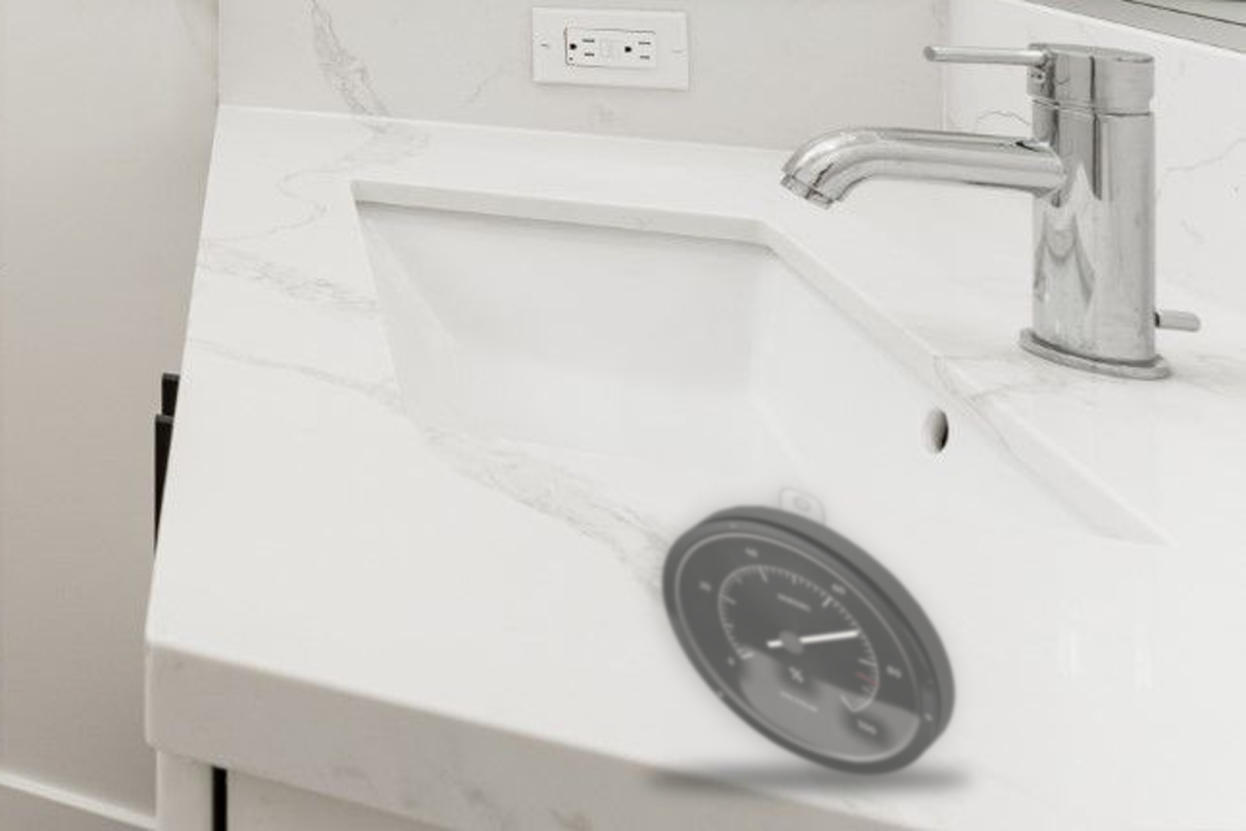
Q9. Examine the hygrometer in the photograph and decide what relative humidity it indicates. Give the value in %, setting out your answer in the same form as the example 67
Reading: 70
